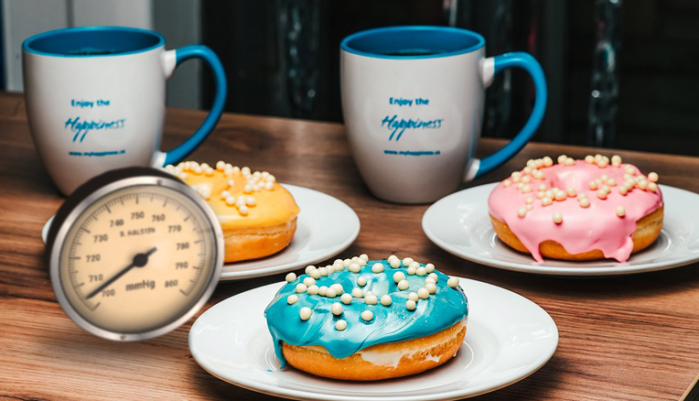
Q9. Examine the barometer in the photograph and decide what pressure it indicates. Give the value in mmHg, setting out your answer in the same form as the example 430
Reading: 705
